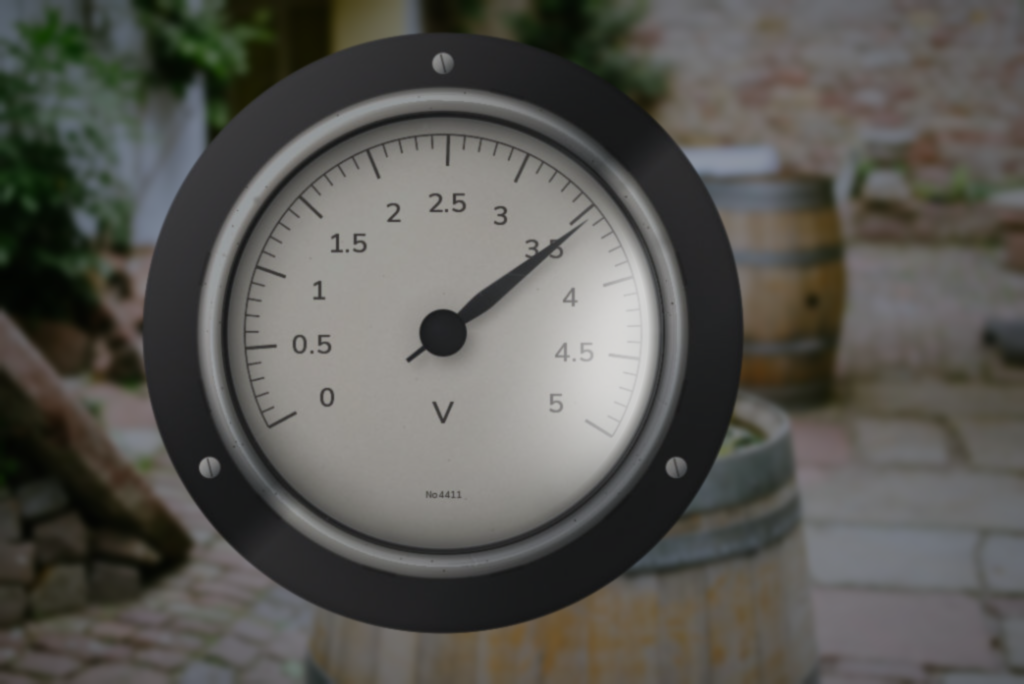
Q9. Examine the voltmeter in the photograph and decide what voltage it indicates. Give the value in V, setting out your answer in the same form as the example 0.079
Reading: 3.55
